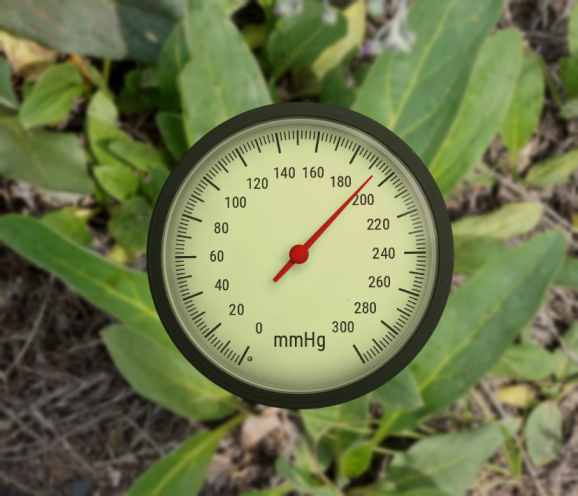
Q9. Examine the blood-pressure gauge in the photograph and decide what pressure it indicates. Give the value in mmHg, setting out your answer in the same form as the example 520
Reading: 194
